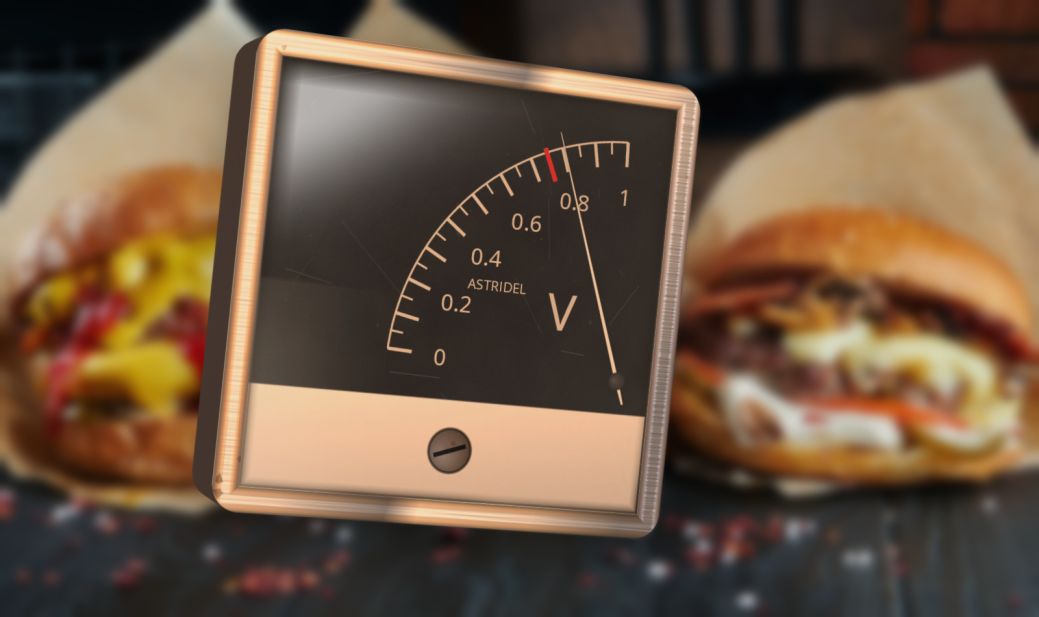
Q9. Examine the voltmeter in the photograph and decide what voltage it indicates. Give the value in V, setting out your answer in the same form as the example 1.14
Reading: 0.8
